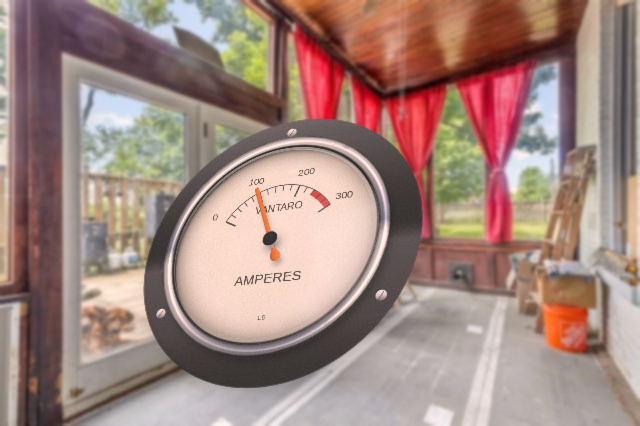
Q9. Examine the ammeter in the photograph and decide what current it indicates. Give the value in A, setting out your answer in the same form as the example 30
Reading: 100
